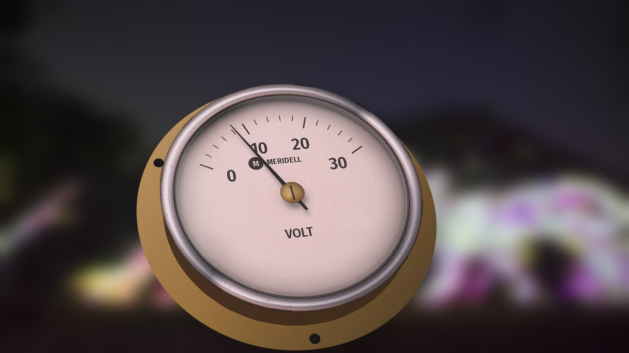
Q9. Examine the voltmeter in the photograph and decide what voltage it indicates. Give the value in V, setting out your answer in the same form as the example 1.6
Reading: 8
